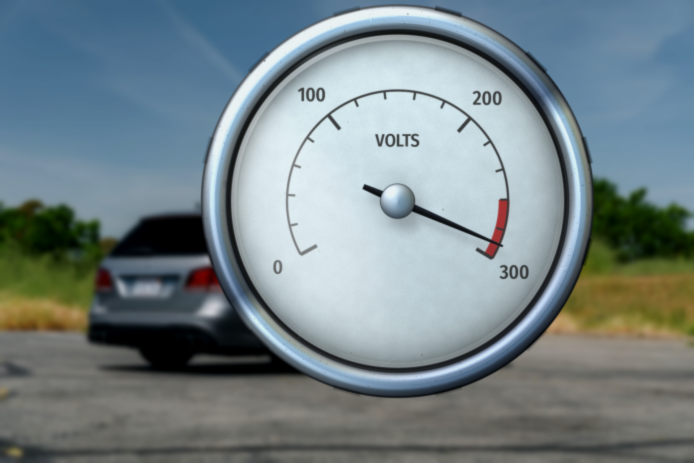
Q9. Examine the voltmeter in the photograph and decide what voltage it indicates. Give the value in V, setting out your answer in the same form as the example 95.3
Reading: 290
